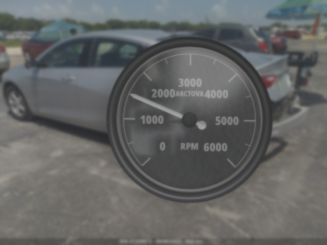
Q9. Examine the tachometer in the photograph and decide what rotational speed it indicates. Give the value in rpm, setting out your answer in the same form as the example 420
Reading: 1500
